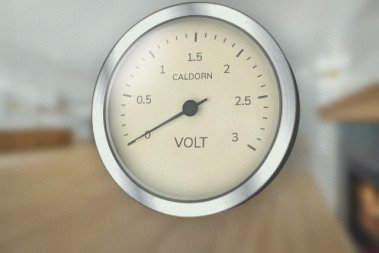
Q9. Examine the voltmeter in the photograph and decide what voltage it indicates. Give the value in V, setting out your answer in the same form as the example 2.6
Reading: 0
